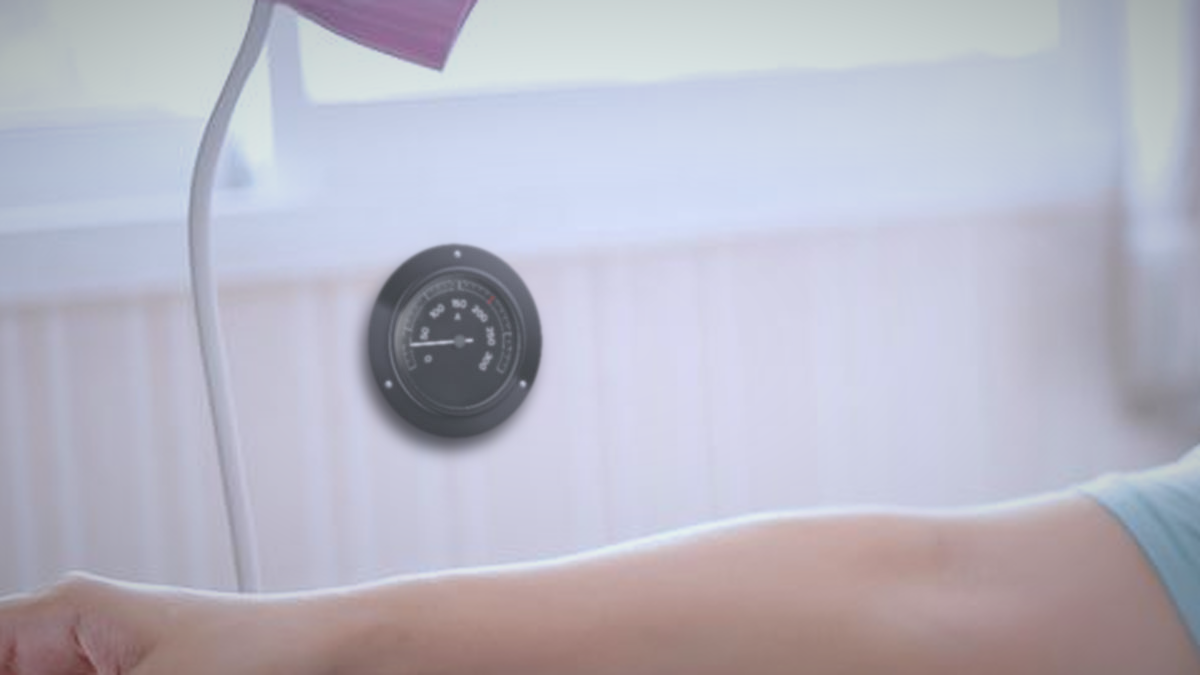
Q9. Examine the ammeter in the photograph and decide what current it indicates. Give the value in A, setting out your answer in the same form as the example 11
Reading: 30
